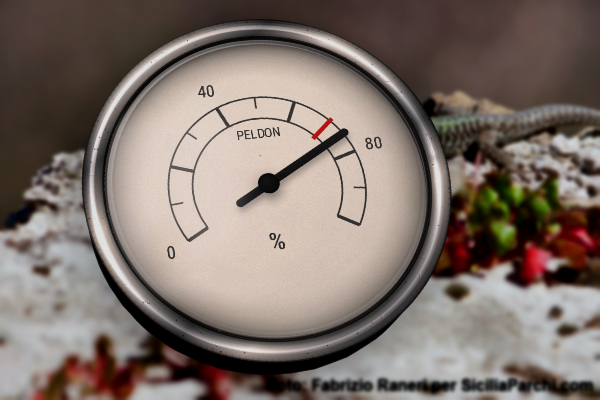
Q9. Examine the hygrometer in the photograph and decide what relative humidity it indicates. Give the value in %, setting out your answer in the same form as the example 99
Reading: 75
